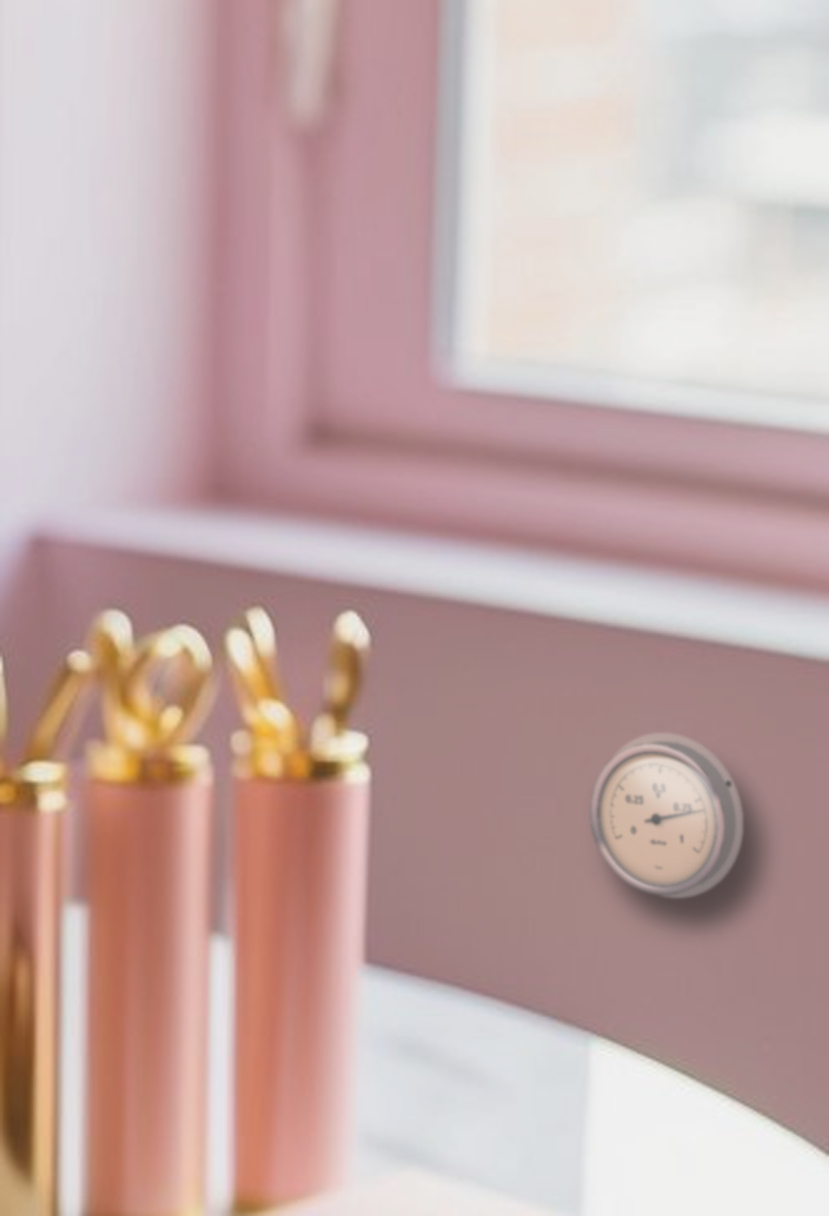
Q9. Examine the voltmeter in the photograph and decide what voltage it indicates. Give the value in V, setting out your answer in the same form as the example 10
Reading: 0.8
